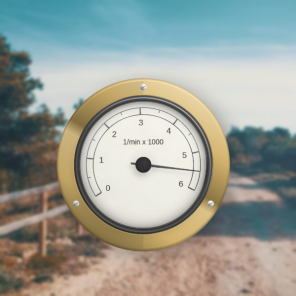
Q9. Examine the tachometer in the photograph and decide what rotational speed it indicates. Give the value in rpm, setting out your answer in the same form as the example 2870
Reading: 5500
